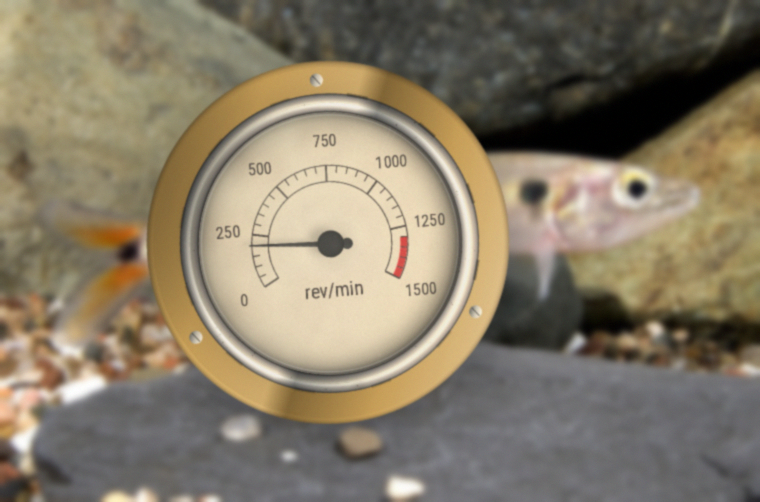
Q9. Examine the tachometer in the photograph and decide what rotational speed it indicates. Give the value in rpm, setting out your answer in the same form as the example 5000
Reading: 200
